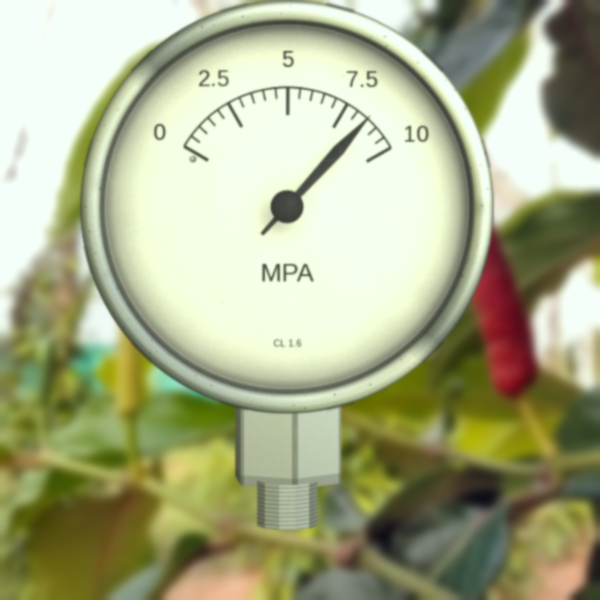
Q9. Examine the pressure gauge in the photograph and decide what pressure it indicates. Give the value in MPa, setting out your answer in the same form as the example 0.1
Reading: 8.5
